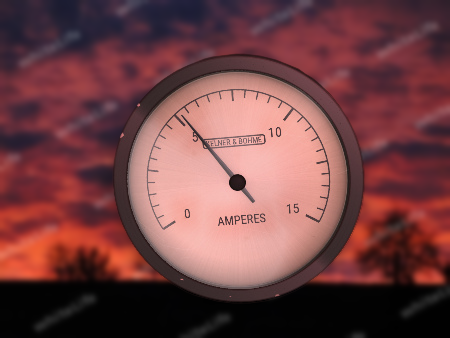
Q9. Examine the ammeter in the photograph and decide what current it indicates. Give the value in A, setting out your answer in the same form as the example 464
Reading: 5.25
